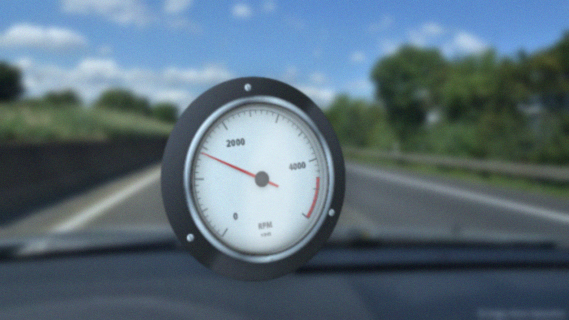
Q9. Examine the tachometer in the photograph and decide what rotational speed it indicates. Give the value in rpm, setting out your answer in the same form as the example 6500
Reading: 1400
